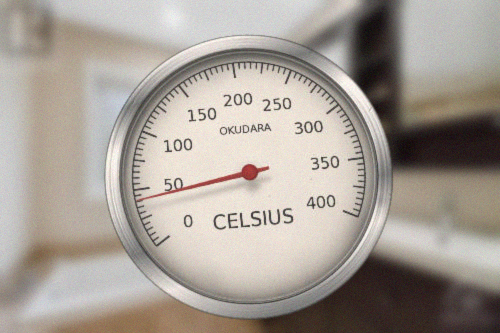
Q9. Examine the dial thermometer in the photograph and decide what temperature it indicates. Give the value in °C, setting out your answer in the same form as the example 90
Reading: 40
